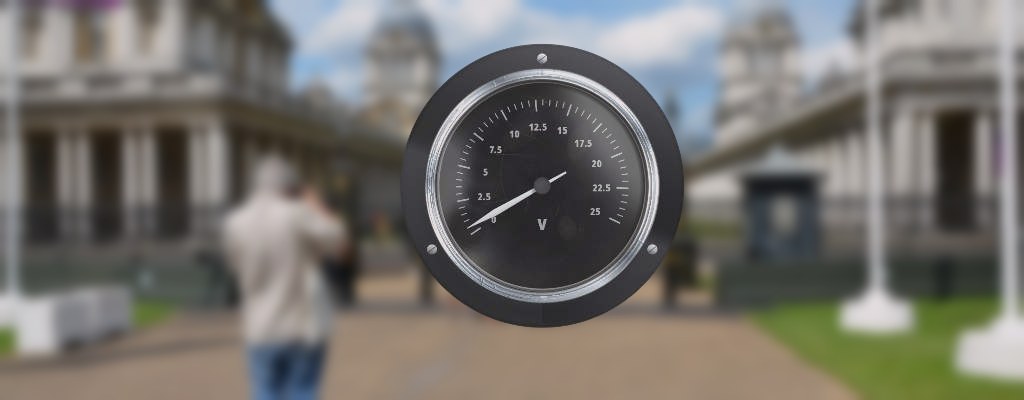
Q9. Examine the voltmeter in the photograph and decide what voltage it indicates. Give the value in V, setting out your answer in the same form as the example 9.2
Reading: 0.5
